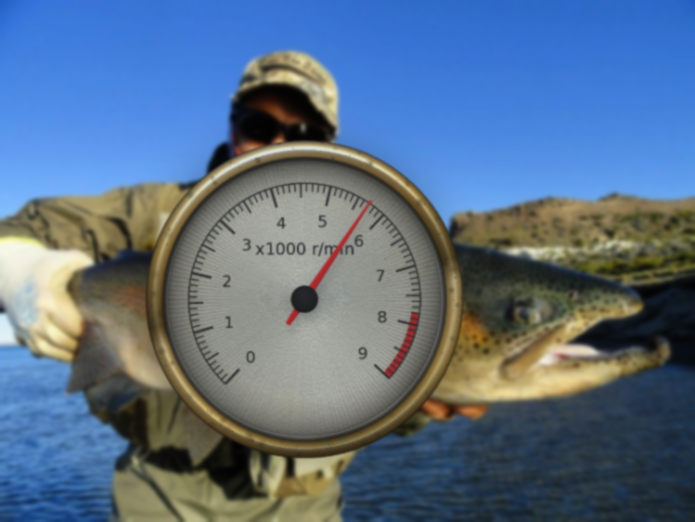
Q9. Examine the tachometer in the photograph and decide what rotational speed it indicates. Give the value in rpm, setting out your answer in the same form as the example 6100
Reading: 5700
